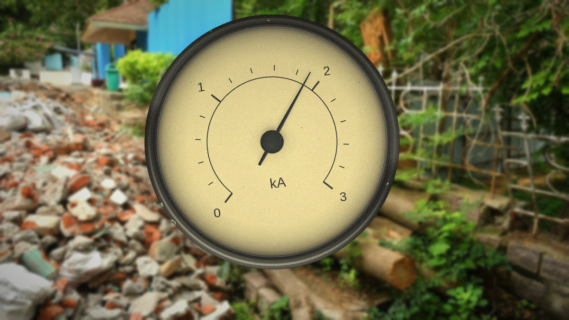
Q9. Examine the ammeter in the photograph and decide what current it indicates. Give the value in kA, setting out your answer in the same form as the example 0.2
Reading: 1.9
